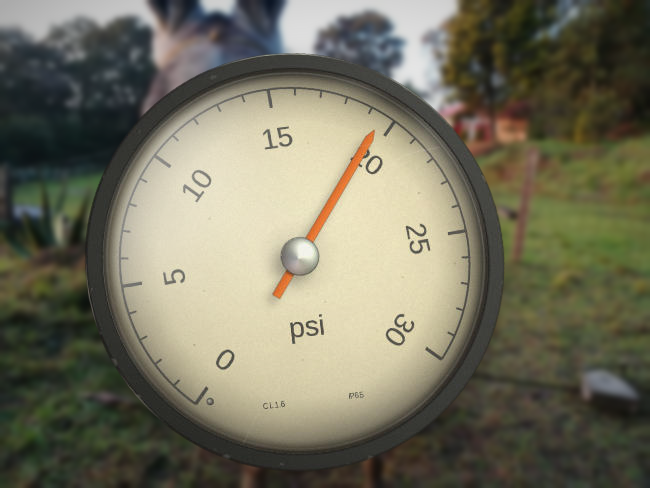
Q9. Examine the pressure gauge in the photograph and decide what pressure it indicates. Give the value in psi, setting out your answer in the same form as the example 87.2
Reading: 19.5
